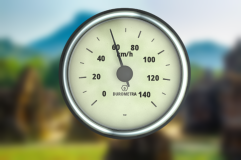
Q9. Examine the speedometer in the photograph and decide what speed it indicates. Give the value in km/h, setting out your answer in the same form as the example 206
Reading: 60
